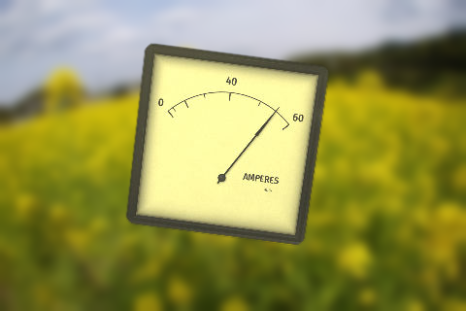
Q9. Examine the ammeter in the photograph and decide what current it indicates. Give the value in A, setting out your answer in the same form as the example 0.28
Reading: 55
